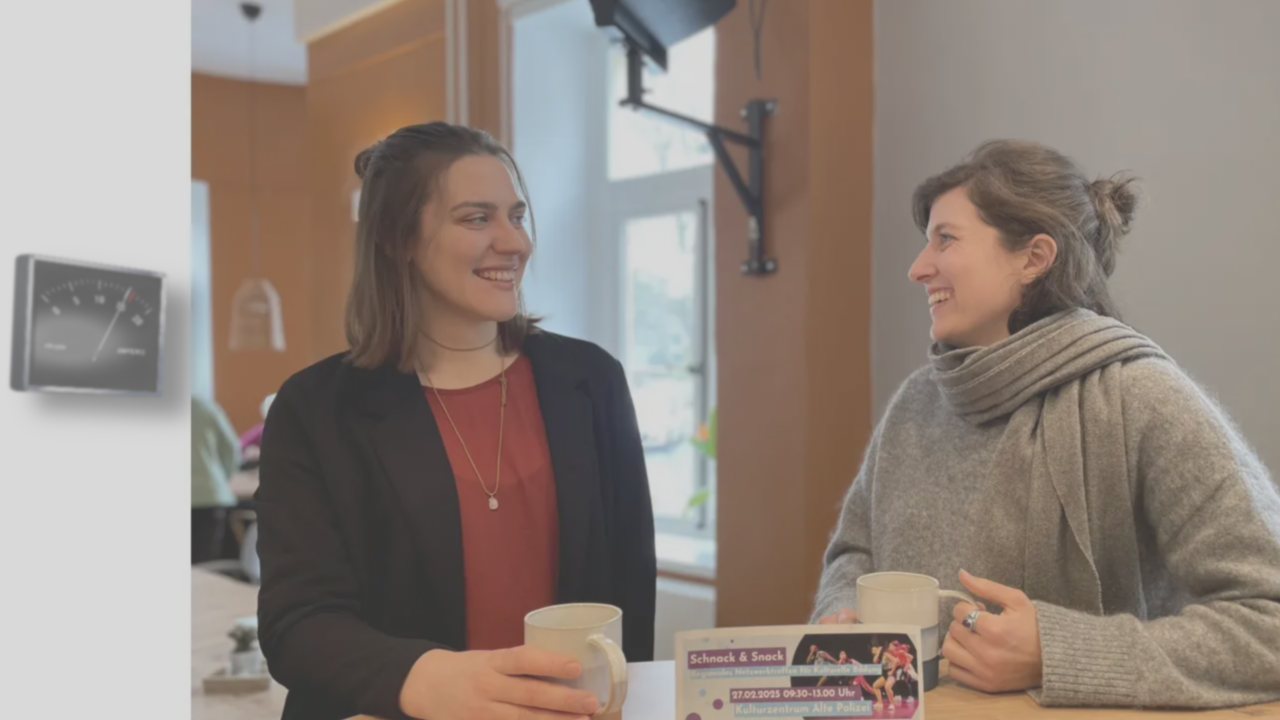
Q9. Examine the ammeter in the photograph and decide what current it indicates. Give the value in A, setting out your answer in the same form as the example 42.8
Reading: 15
